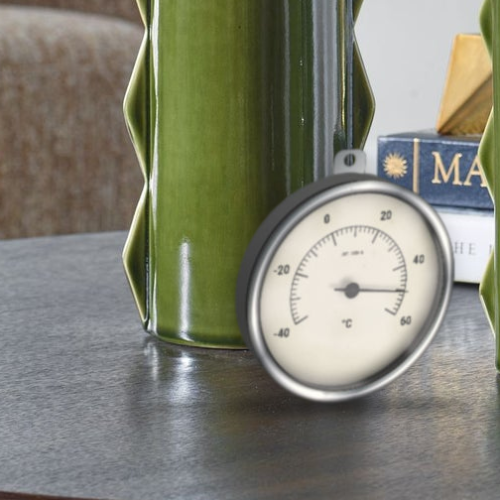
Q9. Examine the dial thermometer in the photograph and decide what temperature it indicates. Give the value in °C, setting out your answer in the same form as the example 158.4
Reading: 50
